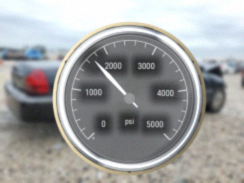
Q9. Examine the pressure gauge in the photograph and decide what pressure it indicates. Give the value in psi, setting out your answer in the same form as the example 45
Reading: 1700
